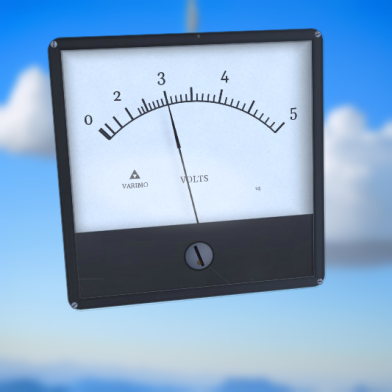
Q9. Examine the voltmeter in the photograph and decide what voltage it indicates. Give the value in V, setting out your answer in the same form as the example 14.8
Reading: 3
